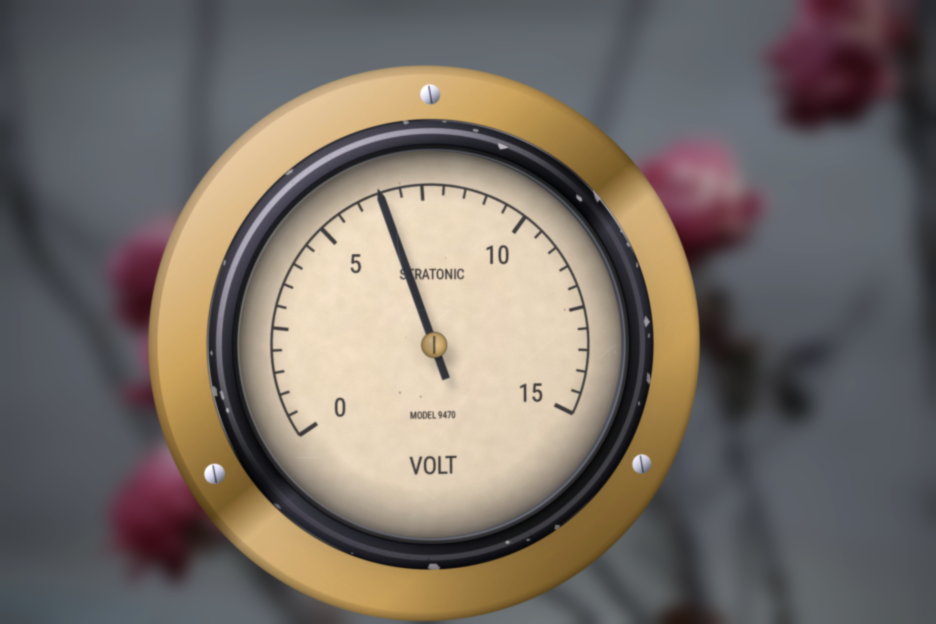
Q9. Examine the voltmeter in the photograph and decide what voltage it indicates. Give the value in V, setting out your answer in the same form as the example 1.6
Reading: 6.5
